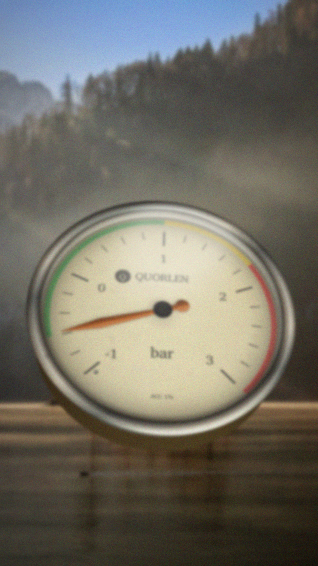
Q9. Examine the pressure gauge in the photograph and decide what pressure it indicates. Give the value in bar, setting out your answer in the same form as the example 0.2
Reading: -0.6
